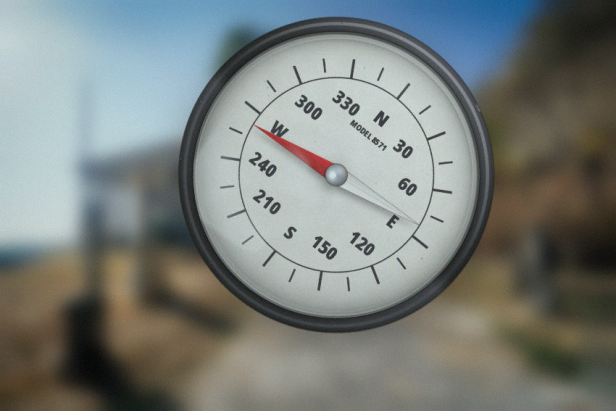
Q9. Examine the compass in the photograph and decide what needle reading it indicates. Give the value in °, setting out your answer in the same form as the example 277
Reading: 262.5
